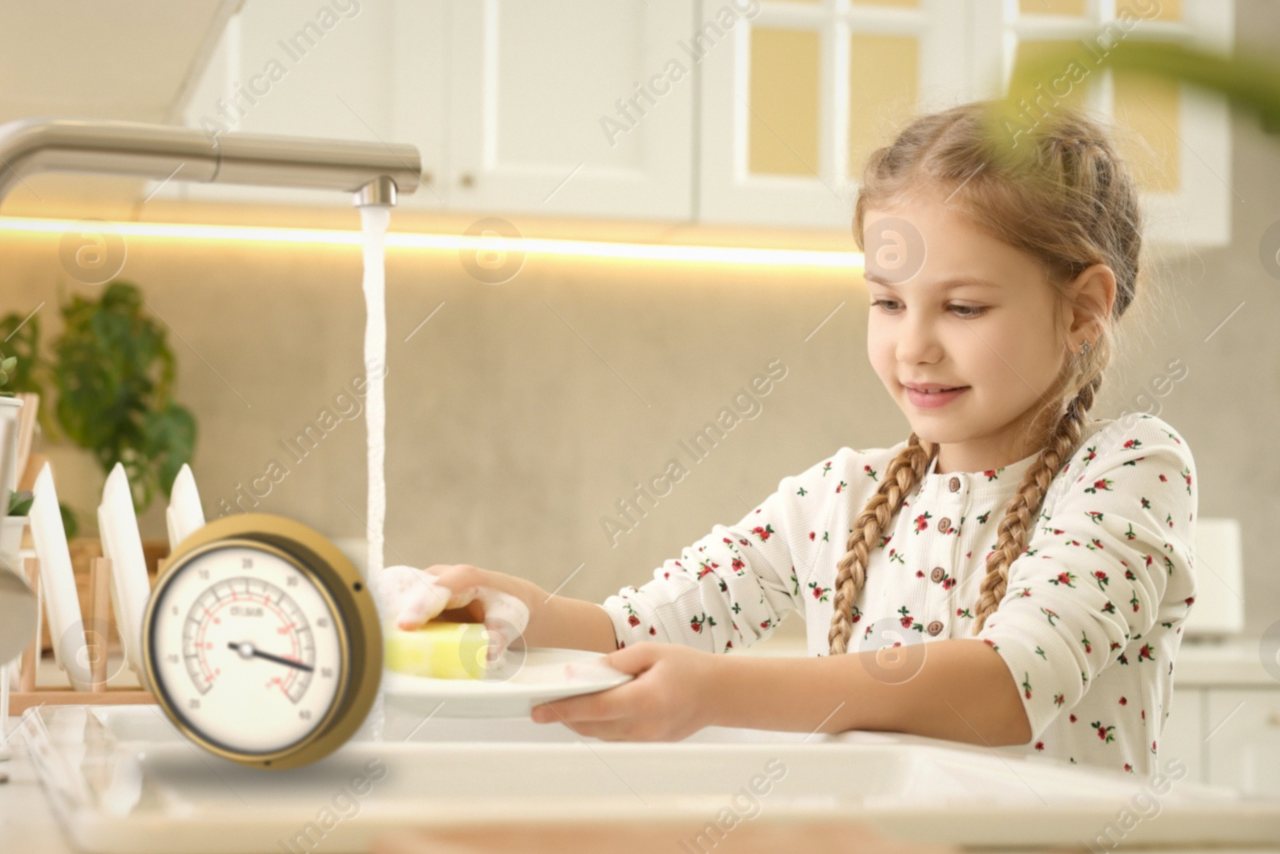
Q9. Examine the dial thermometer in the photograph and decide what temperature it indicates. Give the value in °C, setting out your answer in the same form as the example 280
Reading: 50
